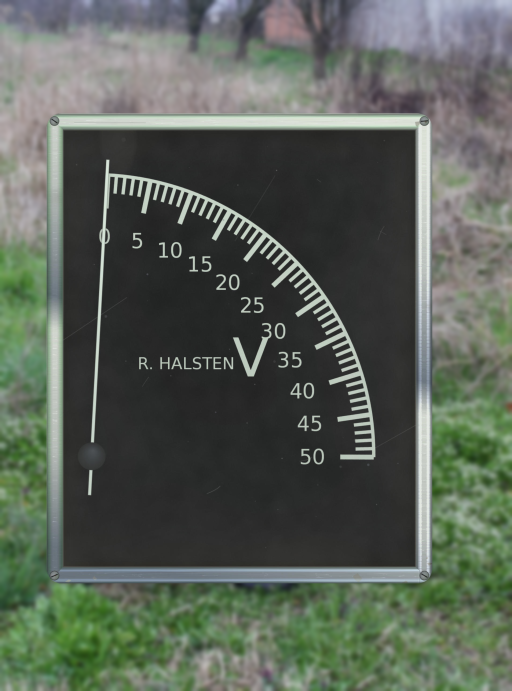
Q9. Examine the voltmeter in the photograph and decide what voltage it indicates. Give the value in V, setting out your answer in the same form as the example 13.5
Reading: 0
